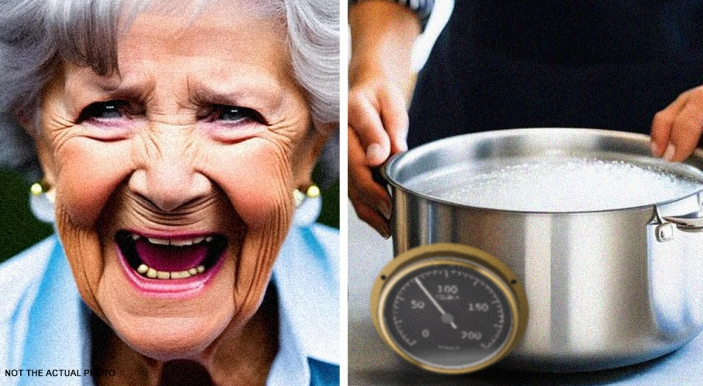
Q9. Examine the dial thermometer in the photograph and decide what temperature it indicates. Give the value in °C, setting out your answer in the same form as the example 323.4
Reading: 75
